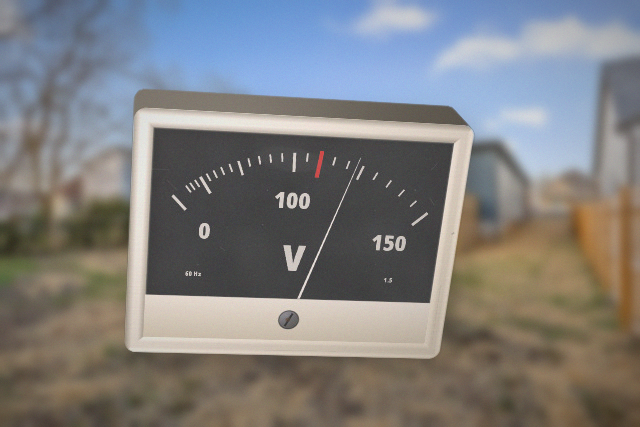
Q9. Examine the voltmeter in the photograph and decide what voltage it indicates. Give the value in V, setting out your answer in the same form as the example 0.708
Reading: 122.5
